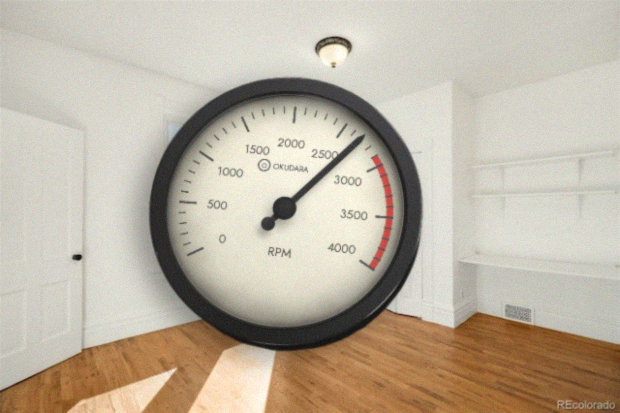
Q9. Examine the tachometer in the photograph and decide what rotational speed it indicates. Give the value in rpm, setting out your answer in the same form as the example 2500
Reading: 2700
